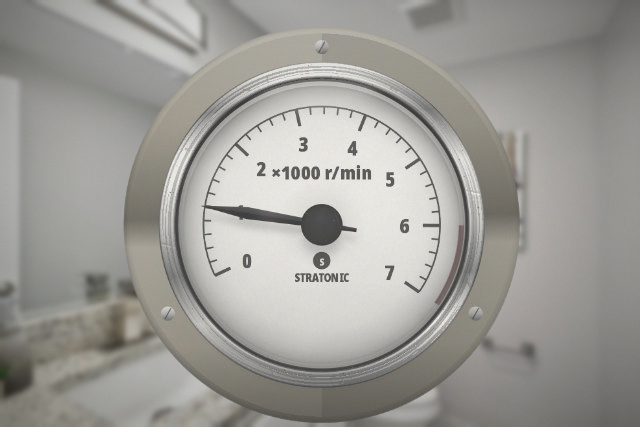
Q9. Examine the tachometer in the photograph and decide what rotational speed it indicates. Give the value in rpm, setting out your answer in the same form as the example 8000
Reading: 1000
